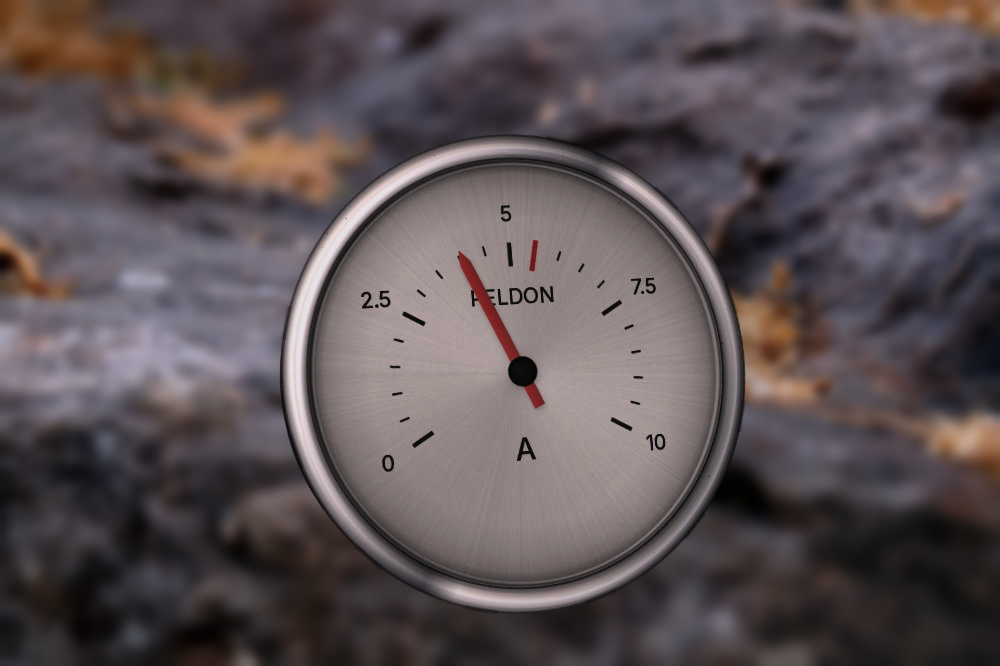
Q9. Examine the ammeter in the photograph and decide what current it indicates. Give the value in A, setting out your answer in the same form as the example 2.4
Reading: 4
